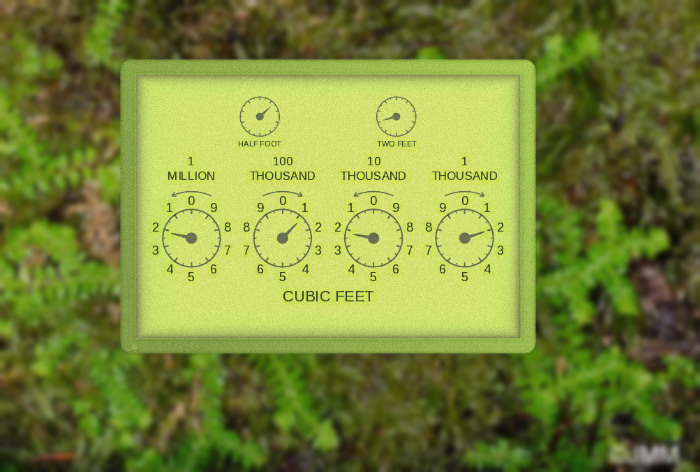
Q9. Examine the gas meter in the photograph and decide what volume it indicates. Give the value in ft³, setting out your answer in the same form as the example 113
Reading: 212200
